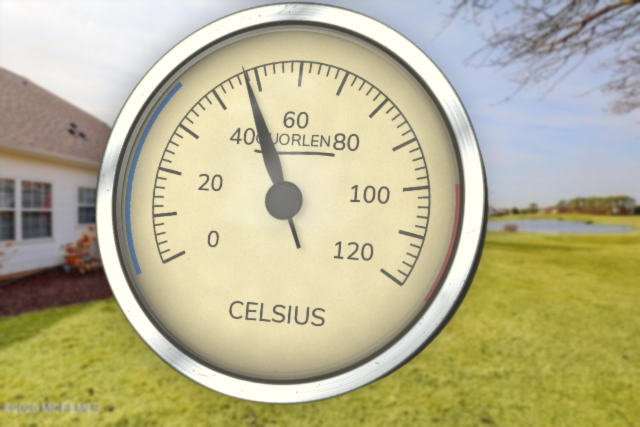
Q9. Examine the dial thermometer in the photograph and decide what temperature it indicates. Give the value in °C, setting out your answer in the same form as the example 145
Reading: 48
